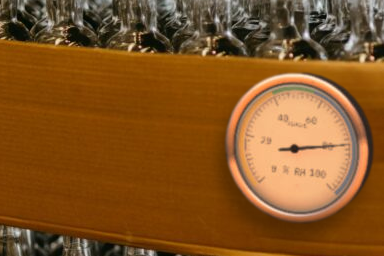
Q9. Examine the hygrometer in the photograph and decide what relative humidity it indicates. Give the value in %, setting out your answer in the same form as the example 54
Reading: 80
